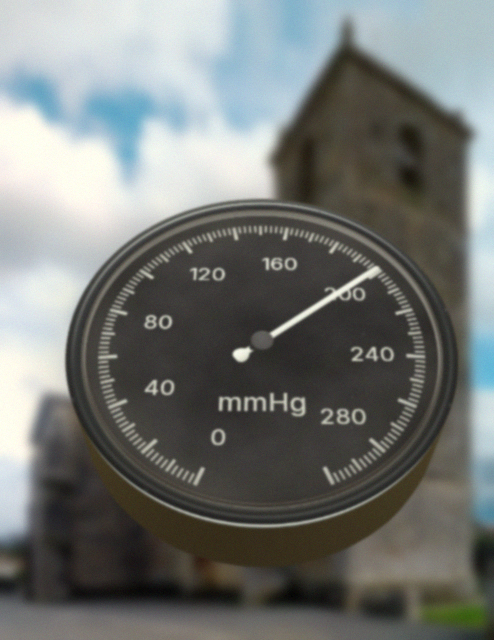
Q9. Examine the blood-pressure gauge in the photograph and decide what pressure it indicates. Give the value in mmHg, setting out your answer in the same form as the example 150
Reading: 200
